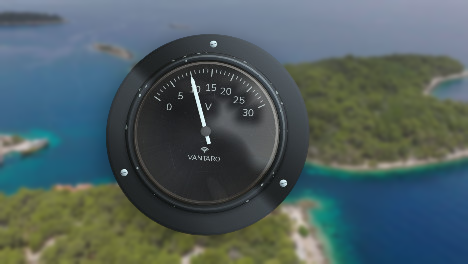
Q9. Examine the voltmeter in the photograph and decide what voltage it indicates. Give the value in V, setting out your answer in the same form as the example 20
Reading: 10
